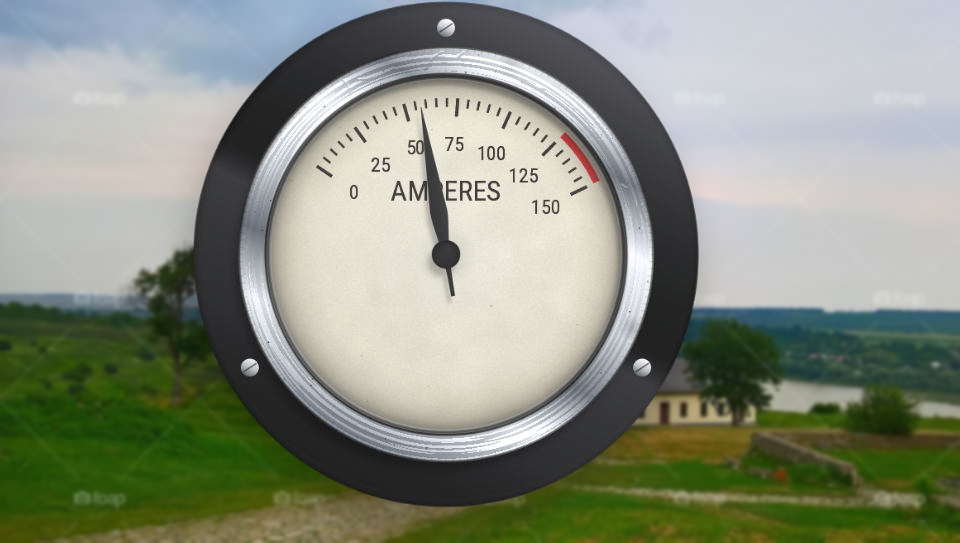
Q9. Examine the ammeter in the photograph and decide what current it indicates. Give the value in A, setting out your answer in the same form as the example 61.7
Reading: 57.5
